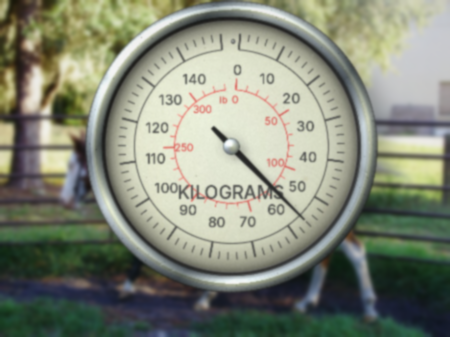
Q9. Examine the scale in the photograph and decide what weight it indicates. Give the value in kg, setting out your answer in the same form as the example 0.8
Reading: 56
